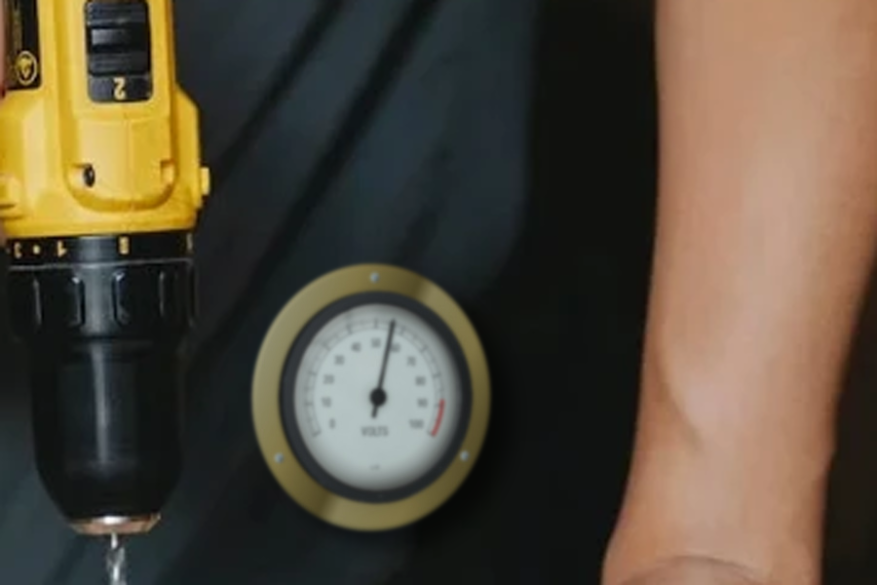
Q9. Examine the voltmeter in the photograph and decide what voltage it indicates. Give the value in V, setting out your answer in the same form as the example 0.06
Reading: 55
